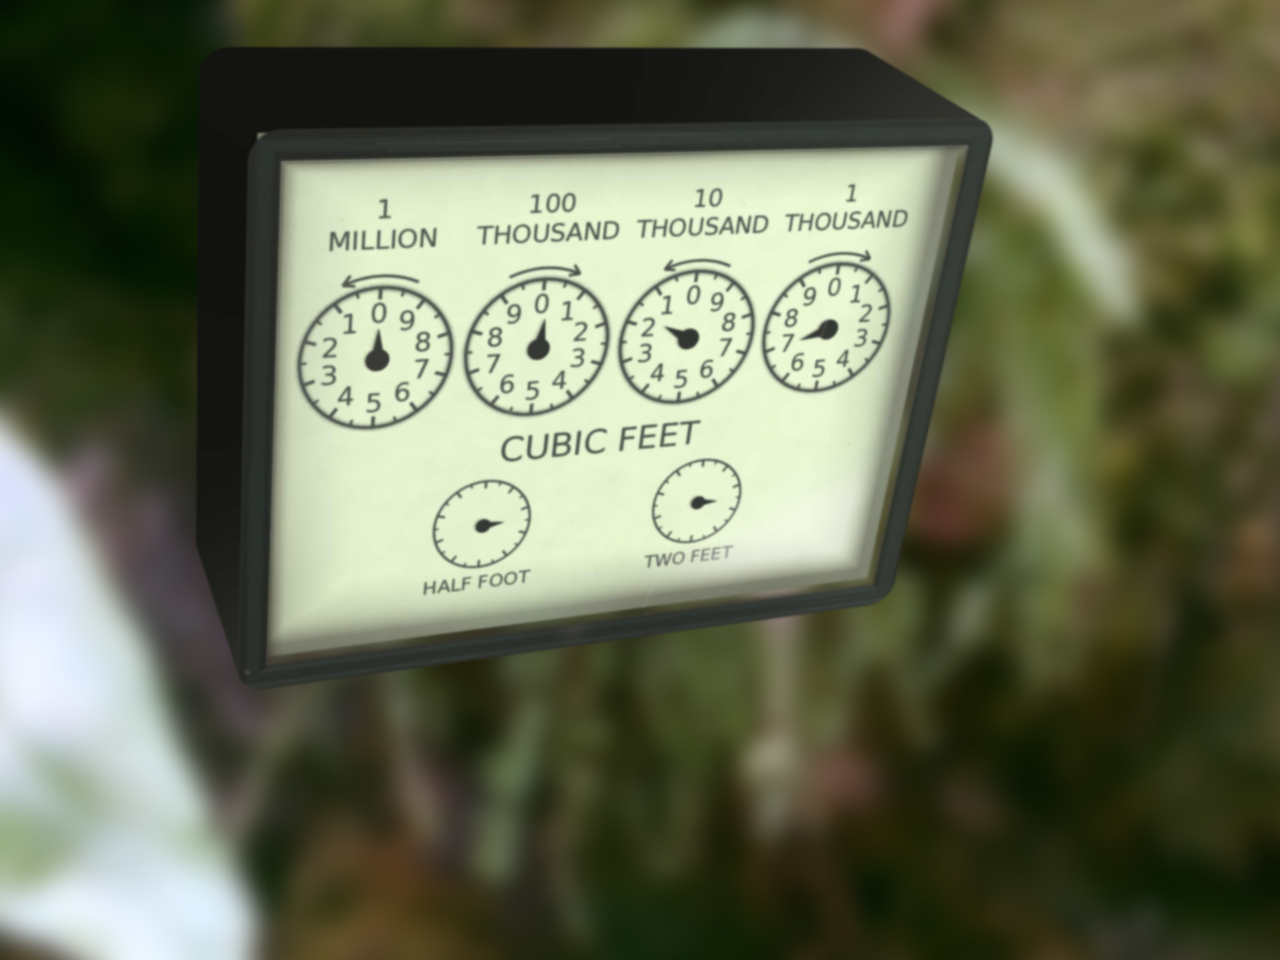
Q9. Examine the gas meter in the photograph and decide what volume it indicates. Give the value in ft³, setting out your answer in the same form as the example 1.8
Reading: 1700
